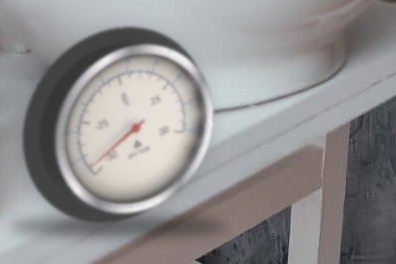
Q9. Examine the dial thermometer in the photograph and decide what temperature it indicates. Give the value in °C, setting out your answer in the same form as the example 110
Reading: -45
